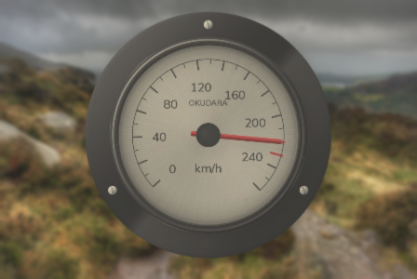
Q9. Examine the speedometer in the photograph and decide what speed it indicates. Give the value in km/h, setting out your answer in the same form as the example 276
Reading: 220
